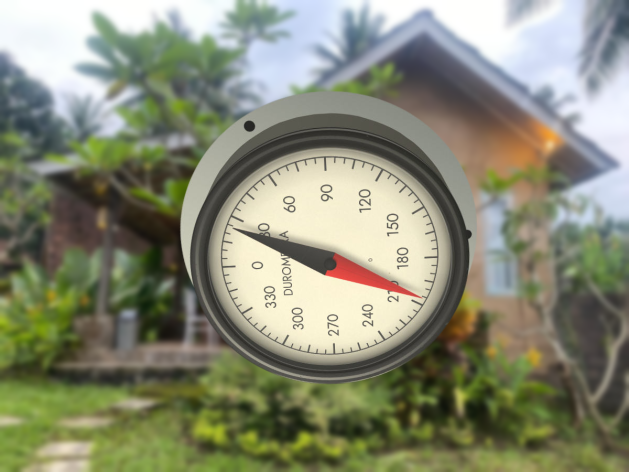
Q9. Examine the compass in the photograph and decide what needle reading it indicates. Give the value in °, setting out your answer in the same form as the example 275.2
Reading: 205
